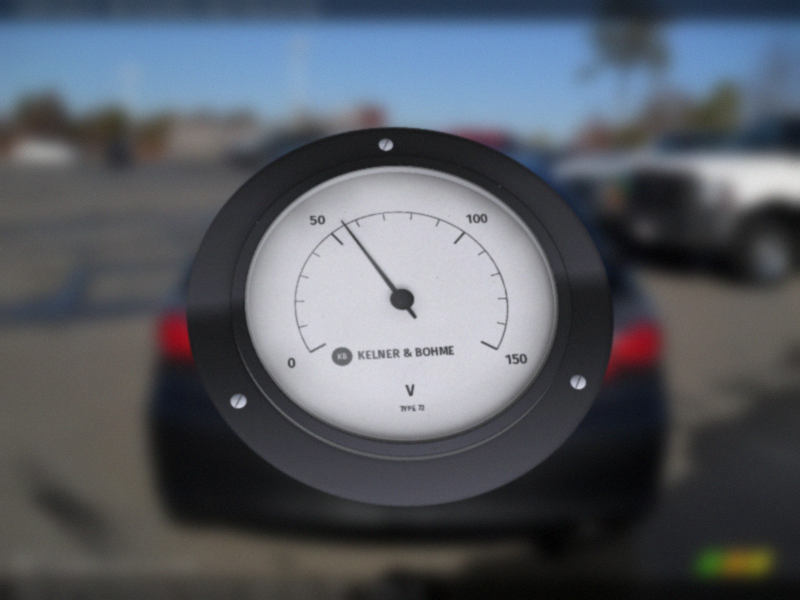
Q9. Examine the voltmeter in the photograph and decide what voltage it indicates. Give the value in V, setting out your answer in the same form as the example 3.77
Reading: 55
